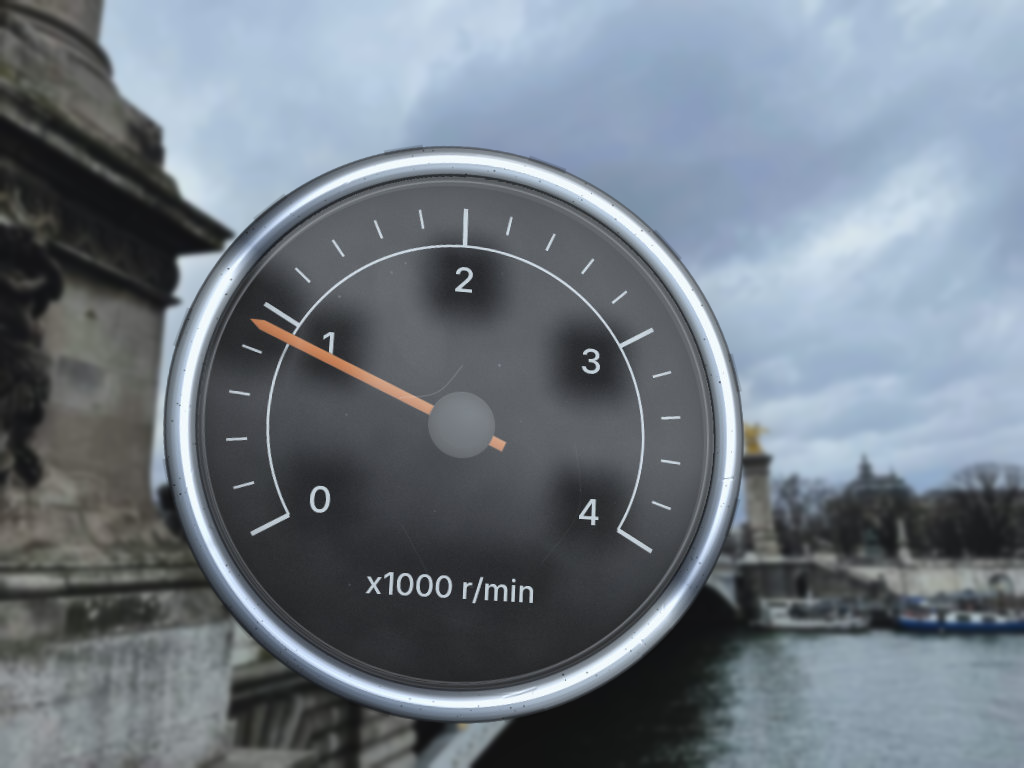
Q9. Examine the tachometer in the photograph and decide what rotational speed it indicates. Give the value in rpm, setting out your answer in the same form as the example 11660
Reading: 900
